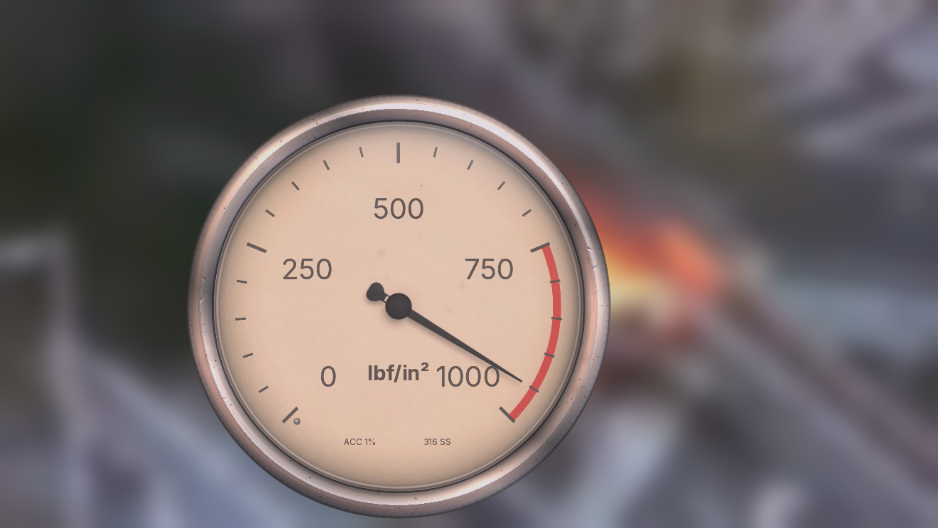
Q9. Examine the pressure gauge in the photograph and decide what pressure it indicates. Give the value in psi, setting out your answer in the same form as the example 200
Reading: 950
